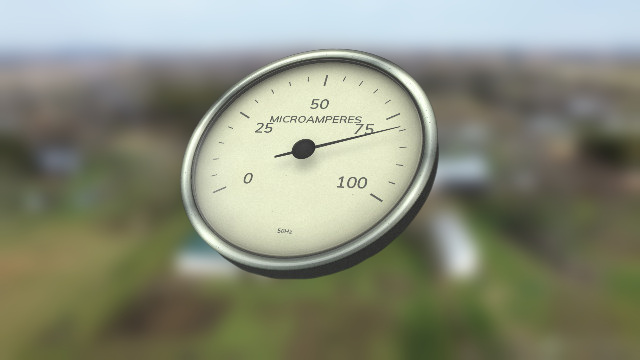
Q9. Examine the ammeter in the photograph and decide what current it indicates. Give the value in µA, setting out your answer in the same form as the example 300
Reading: 80
